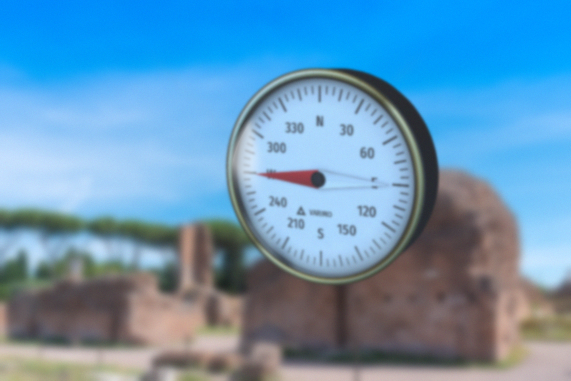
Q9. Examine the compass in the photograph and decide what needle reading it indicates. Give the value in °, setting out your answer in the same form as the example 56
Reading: 270
